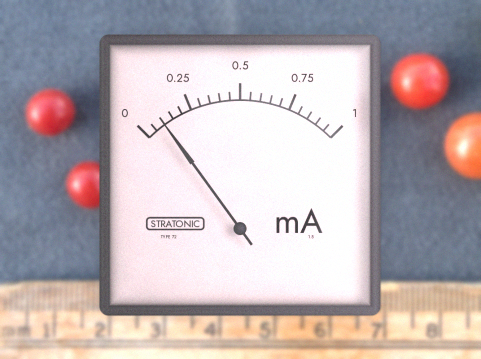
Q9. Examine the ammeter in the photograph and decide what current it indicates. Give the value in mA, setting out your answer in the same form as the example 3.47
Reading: 0.1
